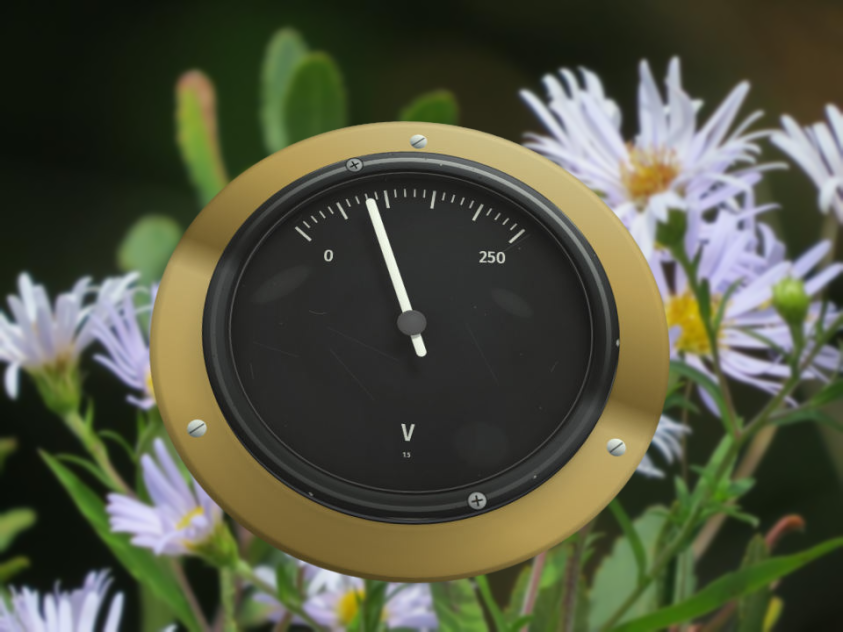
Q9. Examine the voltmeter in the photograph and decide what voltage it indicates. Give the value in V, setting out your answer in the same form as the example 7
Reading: 80
